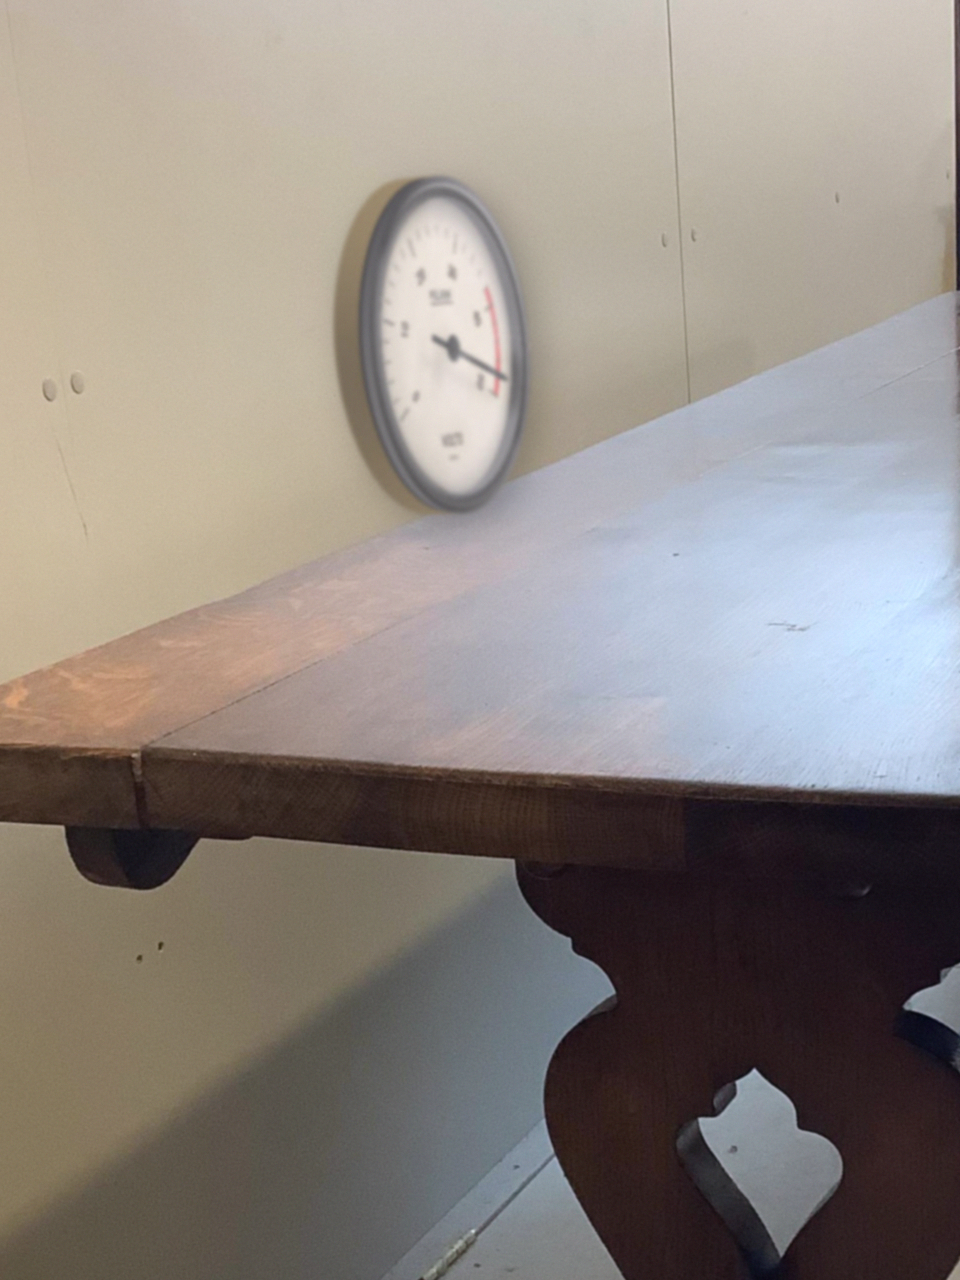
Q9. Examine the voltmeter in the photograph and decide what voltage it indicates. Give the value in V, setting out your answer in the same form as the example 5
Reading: 48
